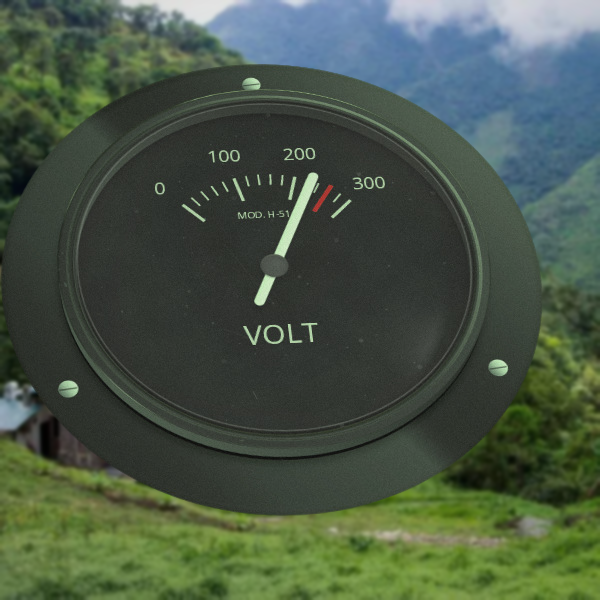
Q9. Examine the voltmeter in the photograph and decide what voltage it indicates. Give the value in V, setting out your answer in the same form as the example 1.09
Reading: 230
